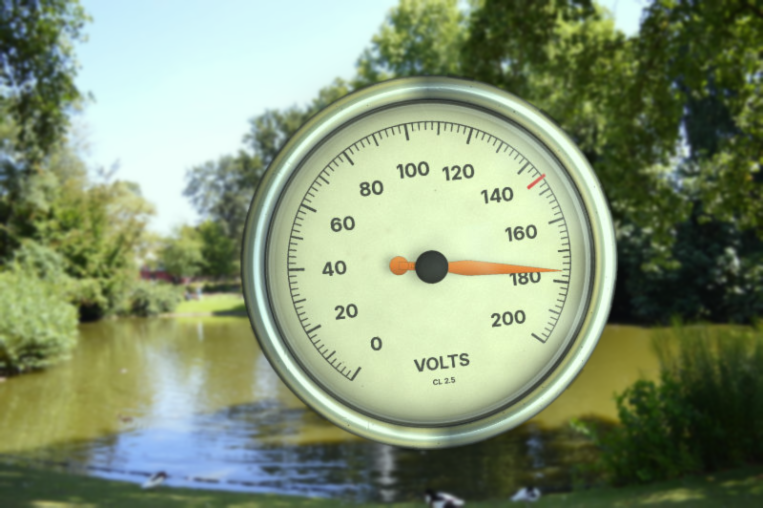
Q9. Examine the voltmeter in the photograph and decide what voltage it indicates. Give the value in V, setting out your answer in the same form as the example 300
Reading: 176
